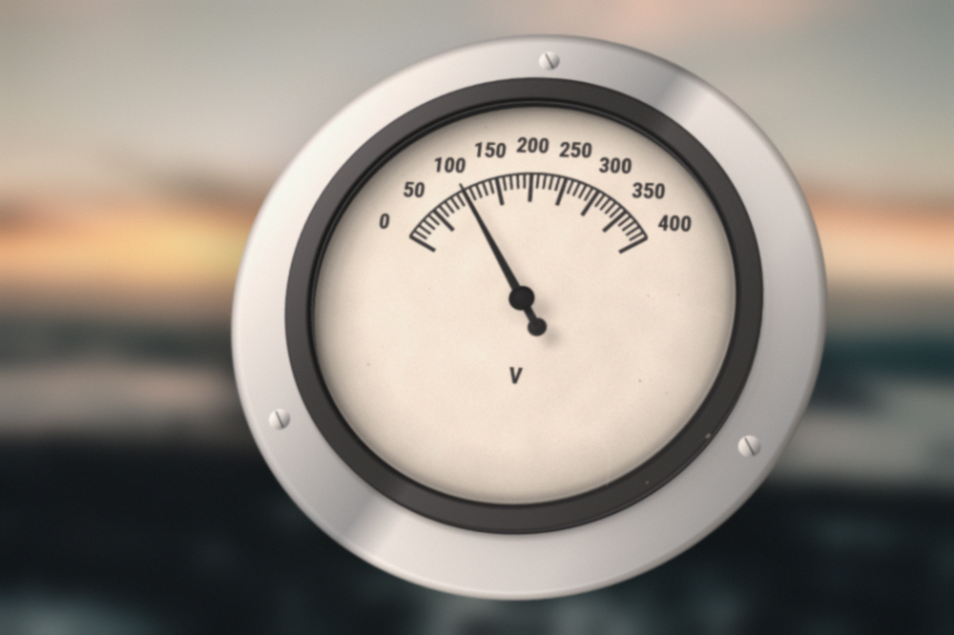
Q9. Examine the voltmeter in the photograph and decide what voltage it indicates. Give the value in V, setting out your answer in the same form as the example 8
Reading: 100
